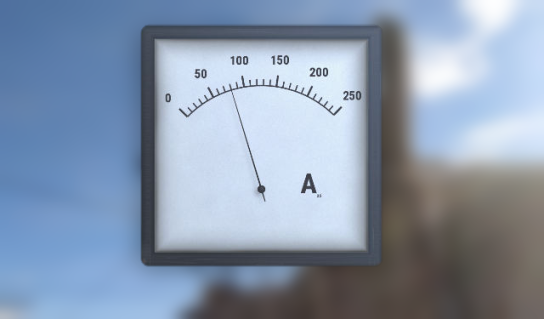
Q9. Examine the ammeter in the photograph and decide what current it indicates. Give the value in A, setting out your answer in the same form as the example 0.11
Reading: 80
